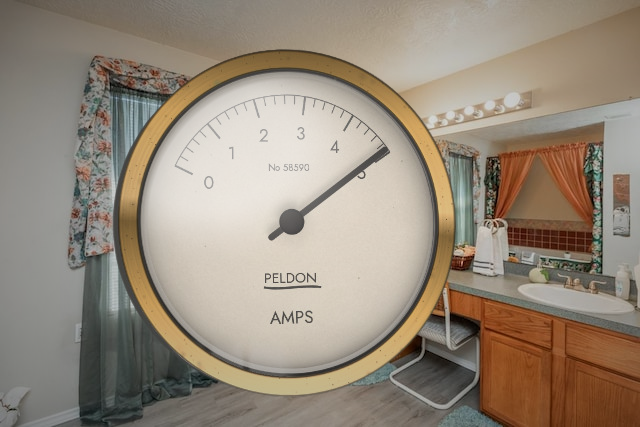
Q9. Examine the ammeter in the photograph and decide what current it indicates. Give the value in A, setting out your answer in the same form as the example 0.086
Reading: 4.9
